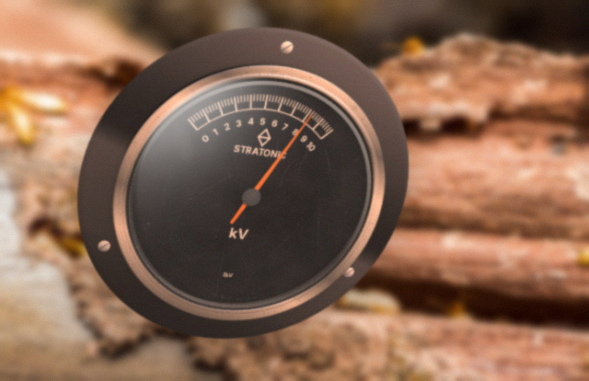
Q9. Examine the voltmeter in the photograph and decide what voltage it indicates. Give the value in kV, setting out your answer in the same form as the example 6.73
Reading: 8
